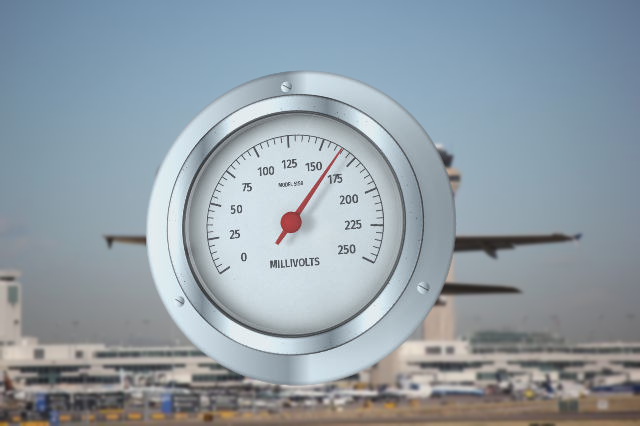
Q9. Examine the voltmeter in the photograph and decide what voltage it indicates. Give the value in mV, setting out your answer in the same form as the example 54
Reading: 165
